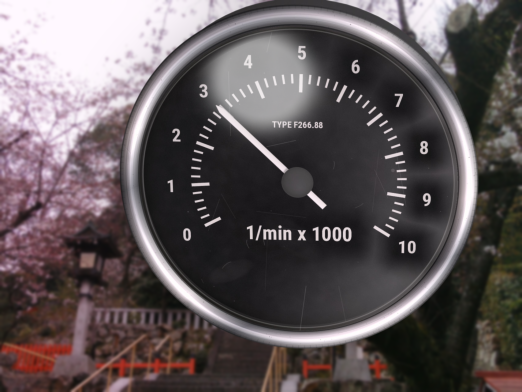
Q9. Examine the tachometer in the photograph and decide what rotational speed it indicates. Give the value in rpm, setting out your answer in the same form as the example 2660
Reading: 3000
